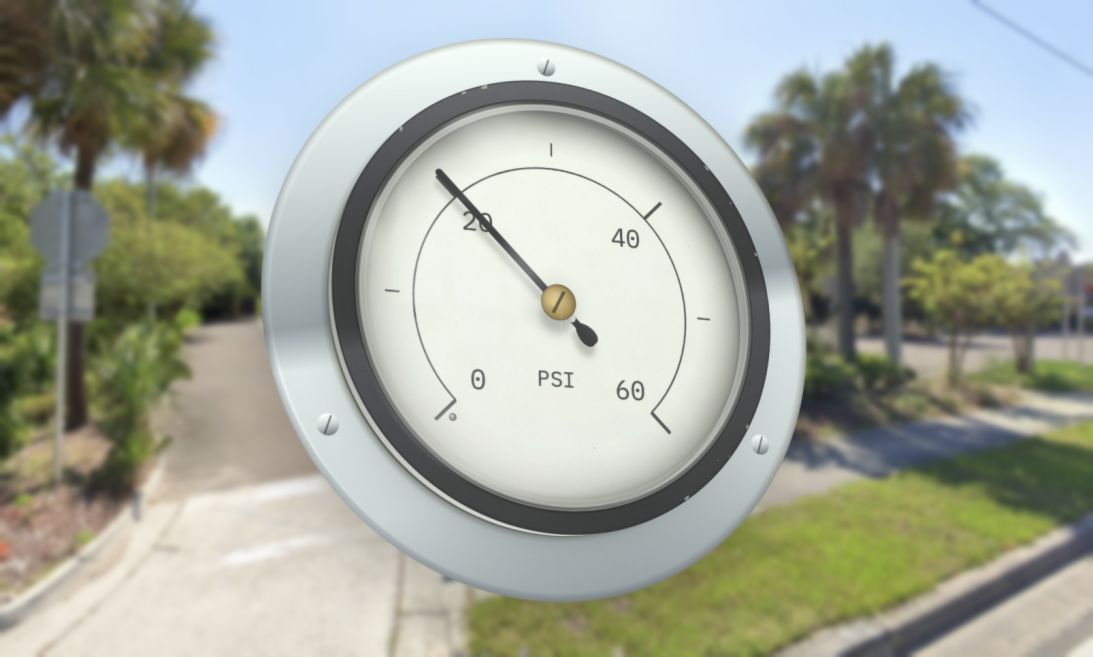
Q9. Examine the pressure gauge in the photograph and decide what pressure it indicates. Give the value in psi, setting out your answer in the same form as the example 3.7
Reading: 20
